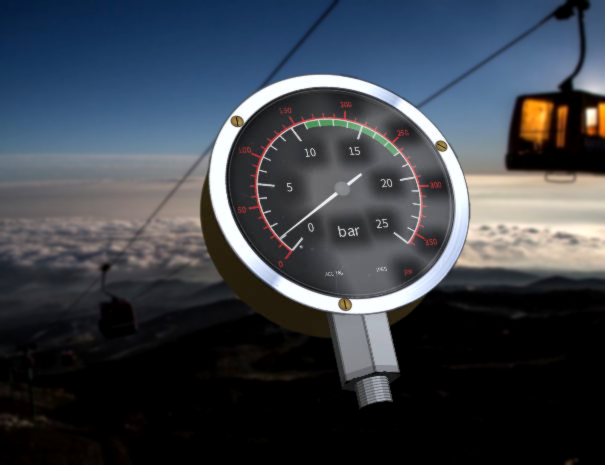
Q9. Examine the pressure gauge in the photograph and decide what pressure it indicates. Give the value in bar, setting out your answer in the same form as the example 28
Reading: 1
